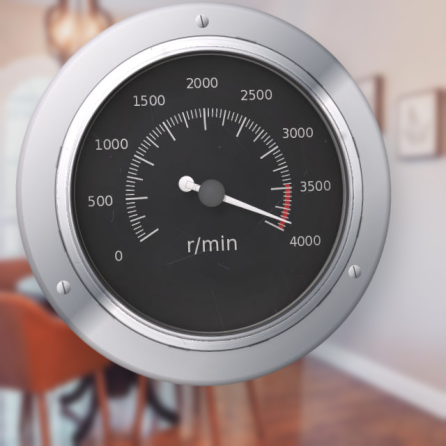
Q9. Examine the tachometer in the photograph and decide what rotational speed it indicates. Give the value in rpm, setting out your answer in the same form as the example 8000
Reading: 3900
